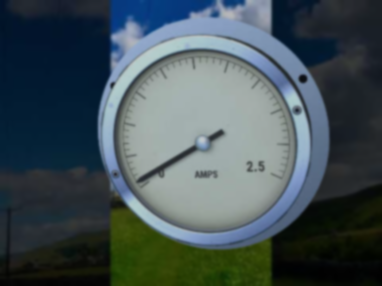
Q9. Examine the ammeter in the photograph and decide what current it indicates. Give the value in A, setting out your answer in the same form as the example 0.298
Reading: 0.05
